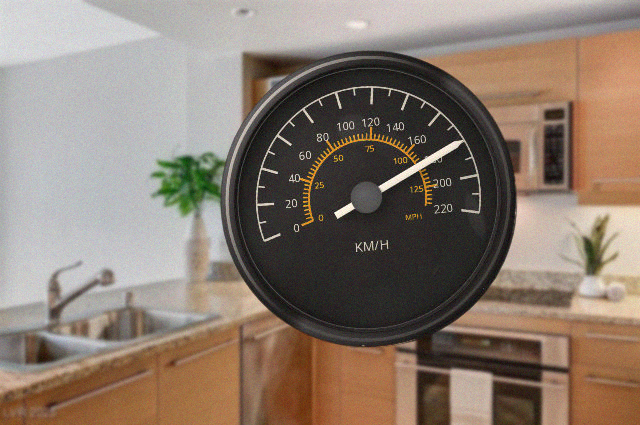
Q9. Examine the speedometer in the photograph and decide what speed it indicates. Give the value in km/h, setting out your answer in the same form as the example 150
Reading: 180
